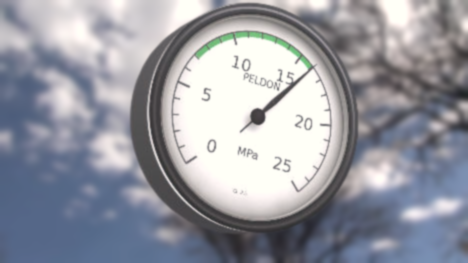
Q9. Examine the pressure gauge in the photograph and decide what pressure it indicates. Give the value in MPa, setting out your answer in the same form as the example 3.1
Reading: 16
